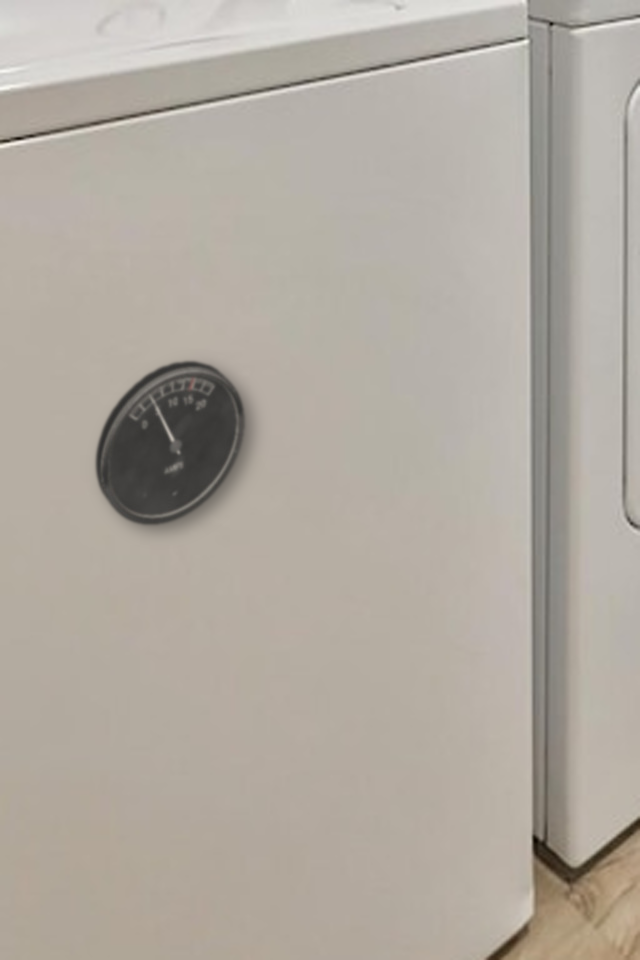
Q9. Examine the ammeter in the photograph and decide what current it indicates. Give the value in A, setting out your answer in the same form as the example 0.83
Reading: 5
